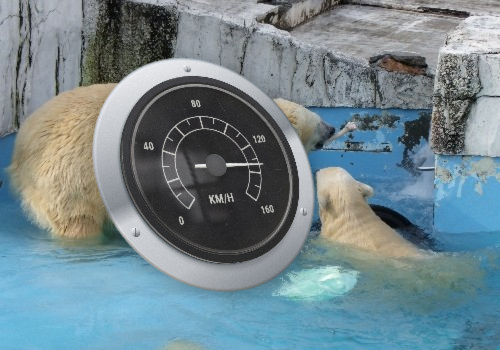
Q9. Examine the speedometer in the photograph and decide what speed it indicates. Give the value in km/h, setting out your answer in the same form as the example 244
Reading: 135
